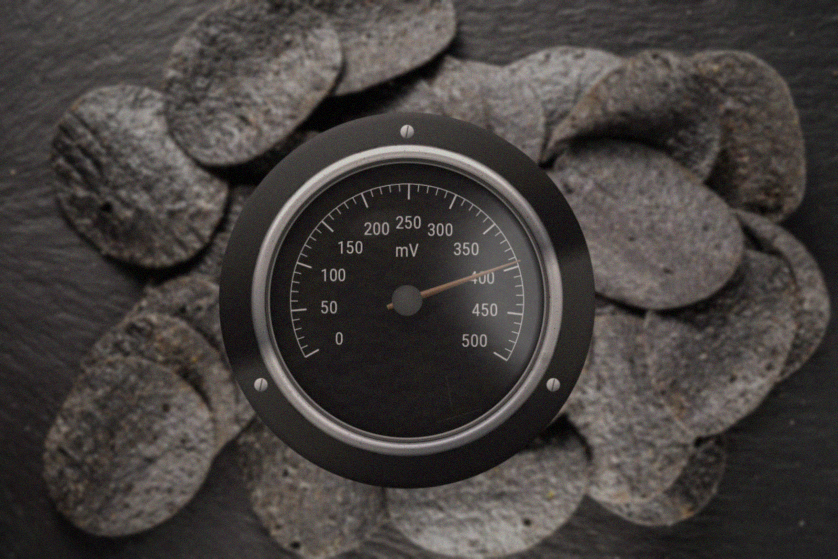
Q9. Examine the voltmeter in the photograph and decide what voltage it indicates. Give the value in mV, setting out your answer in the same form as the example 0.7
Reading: 395
